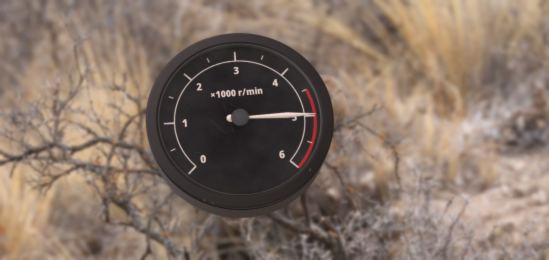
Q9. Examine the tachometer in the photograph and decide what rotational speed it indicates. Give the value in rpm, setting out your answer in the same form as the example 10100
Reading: 5000
